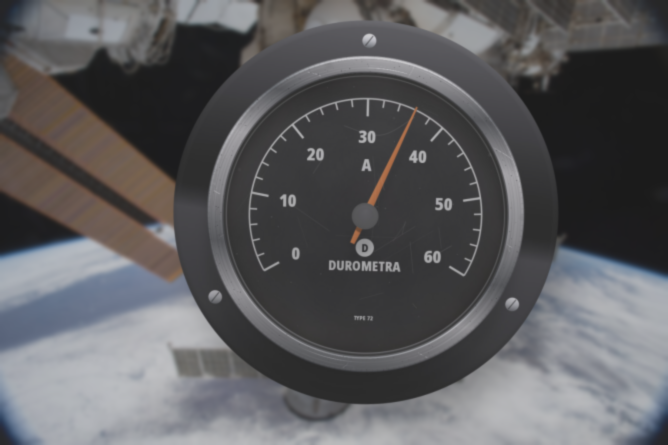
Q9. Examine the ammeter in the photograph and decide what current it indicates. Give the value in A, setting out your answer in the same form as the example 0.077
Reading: 36
